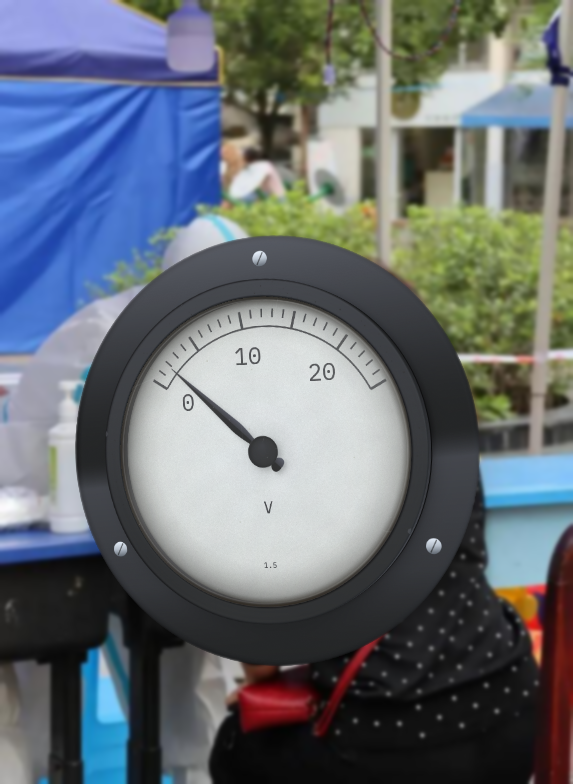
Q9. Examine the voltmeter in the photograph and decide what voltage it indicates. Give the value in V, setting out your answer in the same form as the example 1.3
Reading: 2
